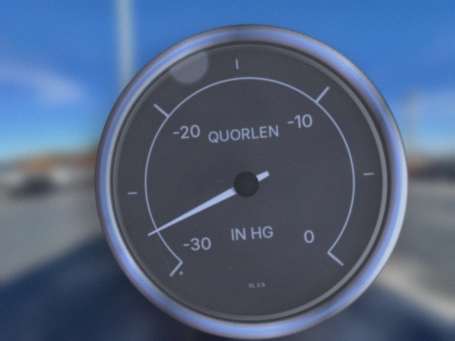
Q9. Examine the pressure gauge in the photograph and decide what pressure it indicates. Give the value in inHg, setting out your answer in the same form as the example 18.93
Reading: -27.5
